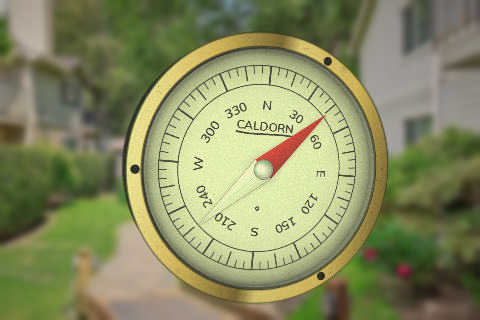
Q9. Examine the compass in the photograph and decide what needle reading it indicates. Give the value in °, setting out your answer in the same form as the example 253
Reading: 45
